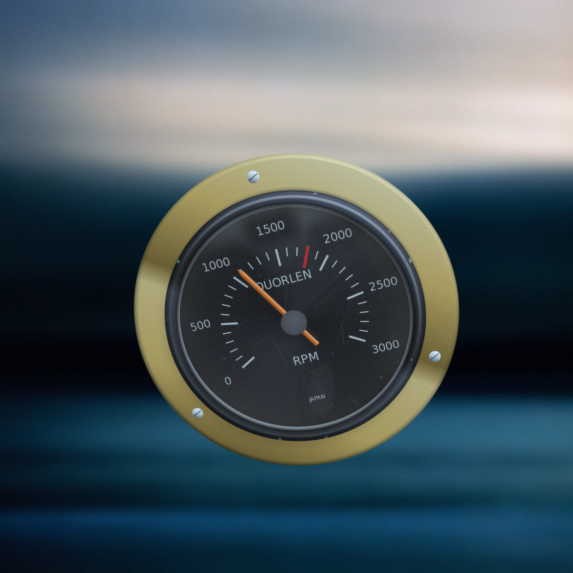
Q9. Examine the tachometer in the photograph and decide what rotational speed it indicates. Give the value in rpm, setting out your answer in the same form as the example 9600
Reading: 1100
